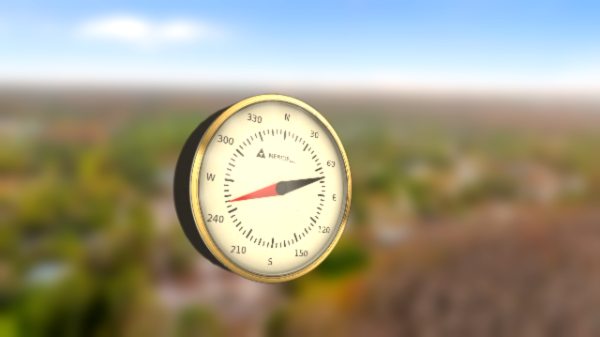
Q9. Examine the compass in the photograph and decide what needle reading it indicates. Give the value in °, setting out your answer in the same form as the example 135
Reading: 250
